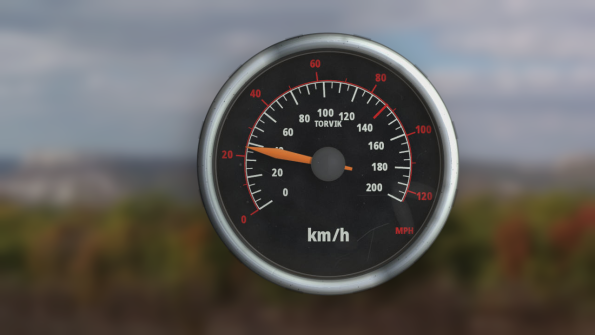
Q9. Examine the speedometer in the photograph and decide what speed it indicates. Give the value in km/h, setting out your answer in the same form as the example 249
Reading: 37.5
